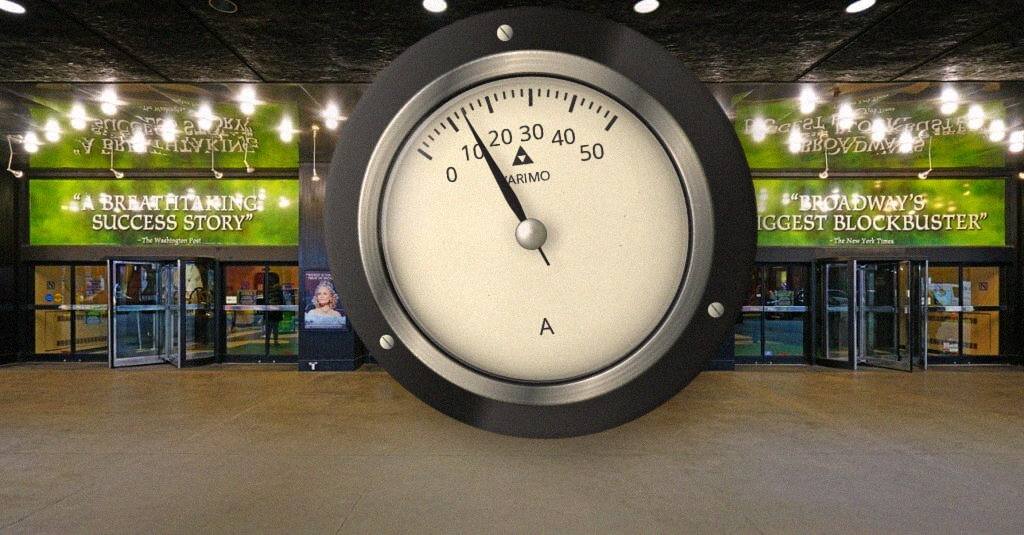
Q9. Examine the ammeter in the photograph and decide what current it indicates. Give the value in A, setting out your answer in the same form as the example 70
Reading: 14
